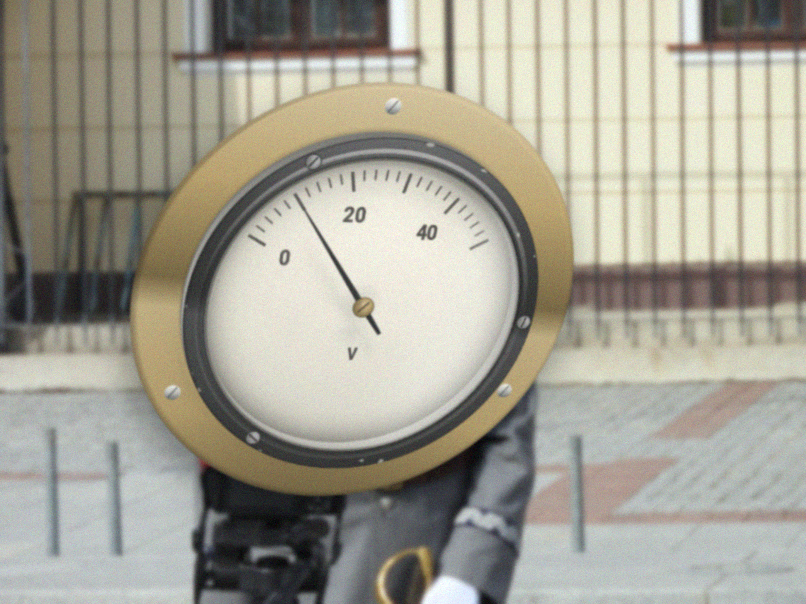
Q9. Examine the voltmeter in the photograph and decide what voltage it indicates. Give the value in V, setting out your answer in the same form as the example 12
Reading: 10
